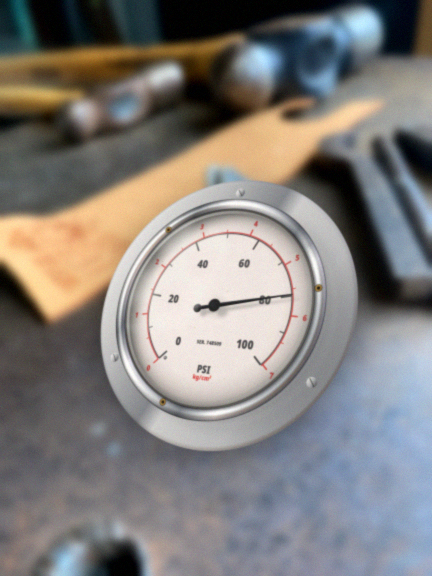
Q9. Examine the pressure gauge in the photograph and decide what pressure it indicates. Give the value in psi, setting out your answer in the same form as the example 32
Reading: 80
